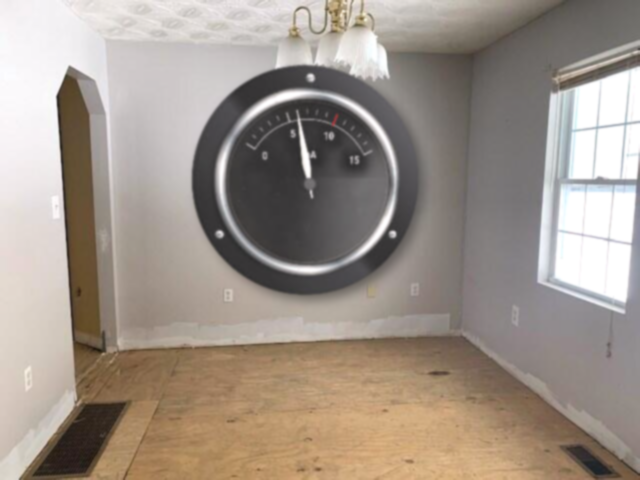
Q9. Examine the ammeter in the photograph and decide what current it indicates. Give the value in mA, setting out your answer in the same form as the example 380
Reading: 6
